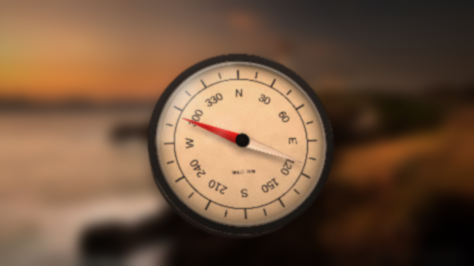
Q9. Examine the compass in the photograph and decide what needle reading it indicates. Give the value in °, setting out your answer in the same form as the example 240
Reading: 292.5
